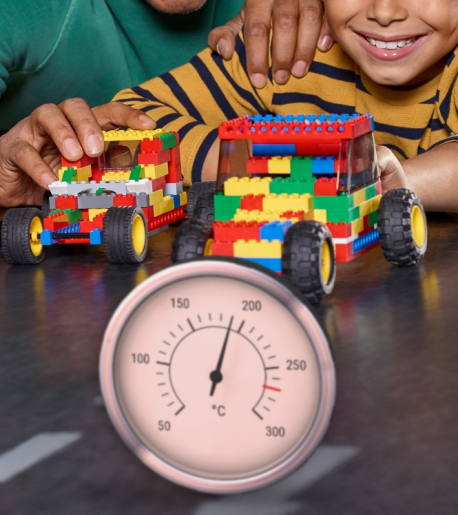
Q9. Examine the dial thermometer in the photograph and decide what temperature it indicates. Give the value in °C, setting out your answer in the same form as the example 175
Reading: 190
